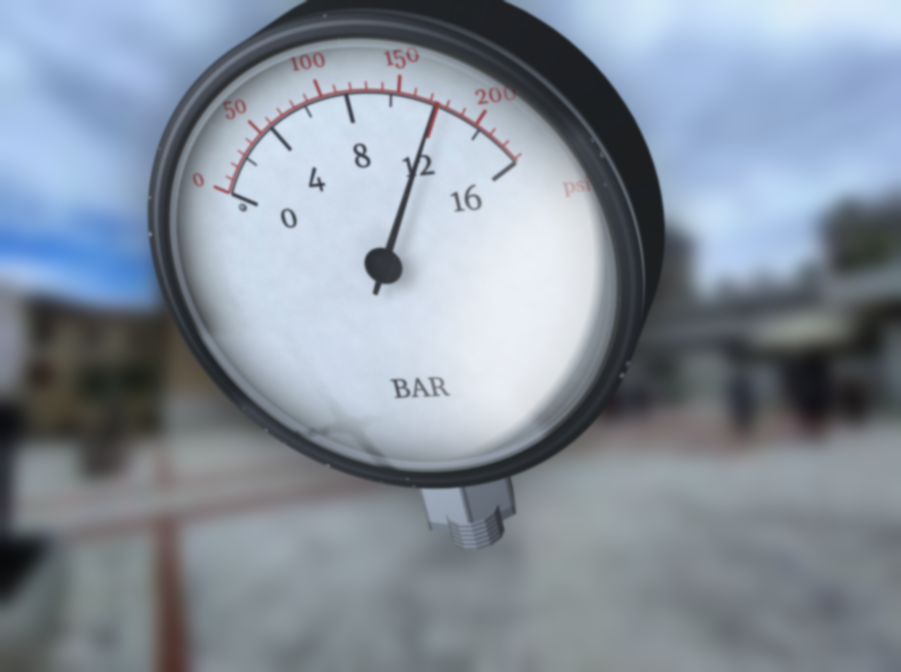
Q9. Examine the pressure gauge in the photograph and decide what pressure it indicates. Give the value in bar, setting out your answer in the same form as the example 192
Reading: 12
